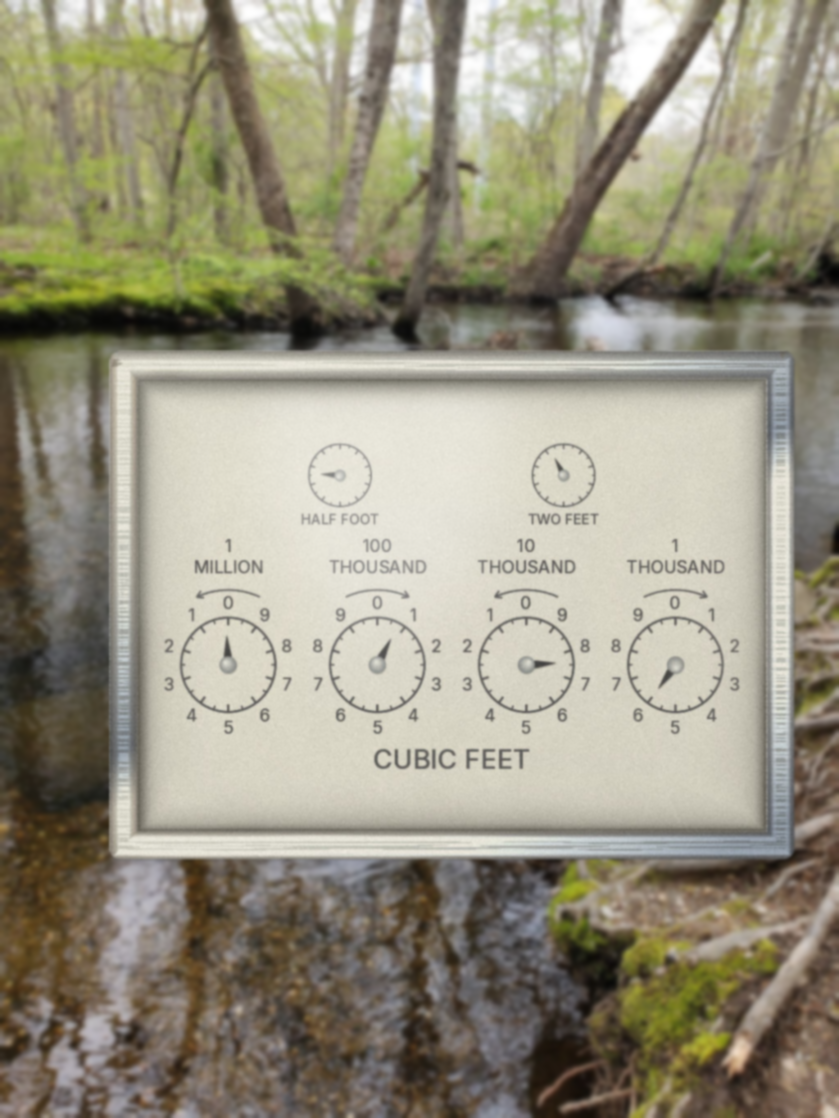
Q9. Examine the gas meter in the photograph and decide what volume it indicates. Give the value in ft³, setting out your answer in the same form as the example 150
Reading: 7600
